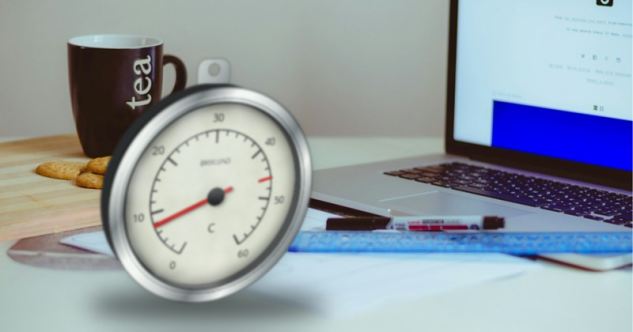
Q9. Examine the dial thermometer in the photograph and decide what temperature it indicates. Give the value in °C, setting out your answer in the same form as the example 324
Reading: 8
